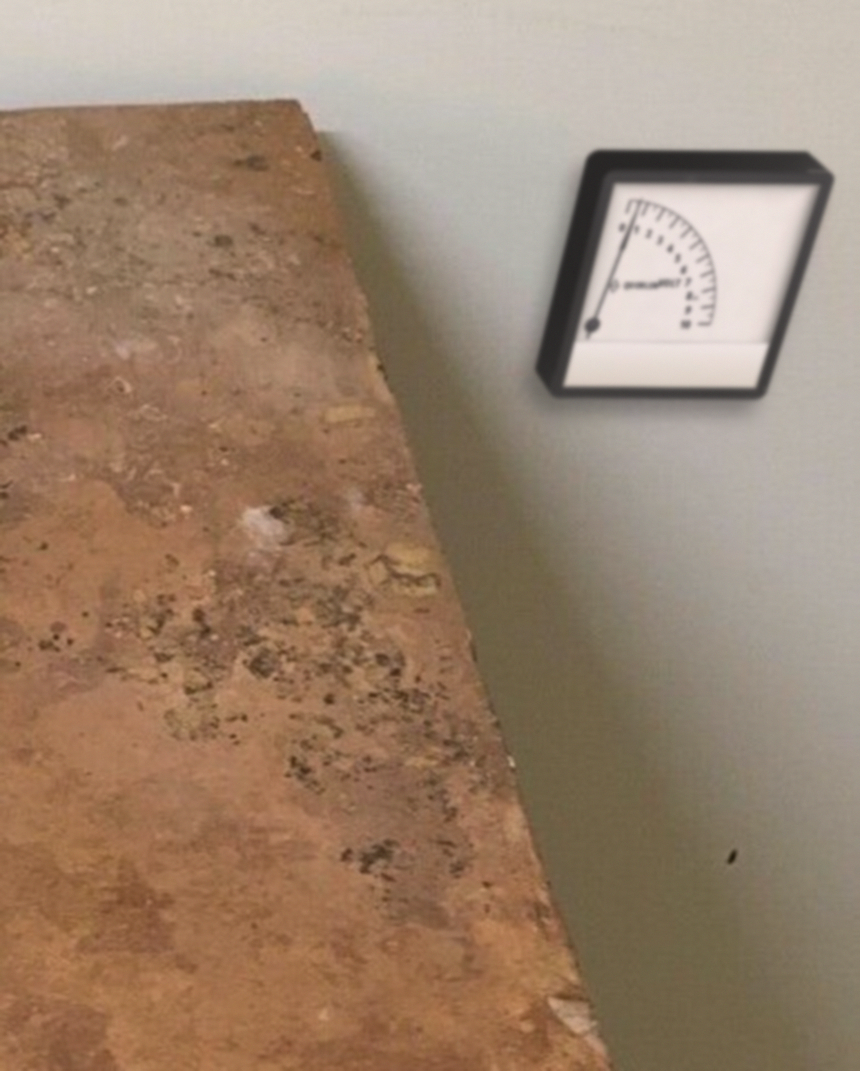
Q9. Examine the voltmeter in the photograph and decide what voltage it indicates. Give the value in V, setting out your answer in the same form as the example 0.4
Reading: 0.5
